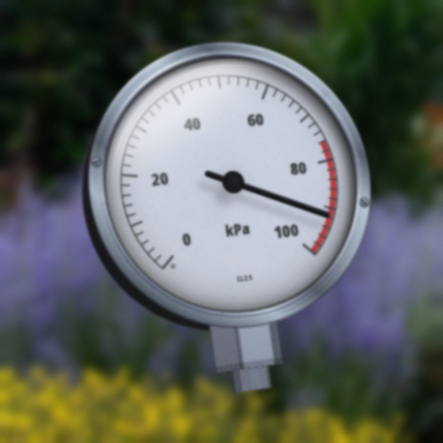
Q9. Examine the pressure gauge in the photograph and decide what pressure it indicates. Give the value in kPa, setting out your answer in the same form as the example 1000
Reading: 92
